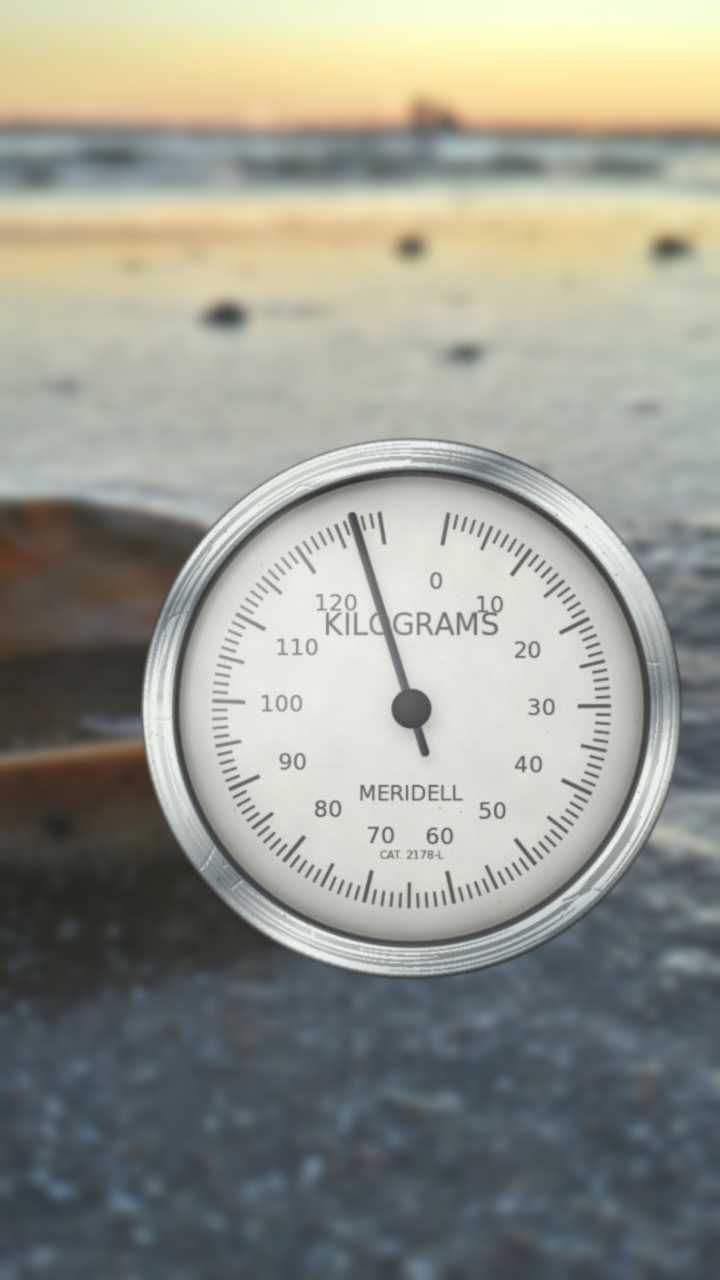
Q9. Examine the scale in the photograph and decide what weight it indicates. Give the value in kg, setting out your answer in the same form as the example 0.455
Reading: 127
